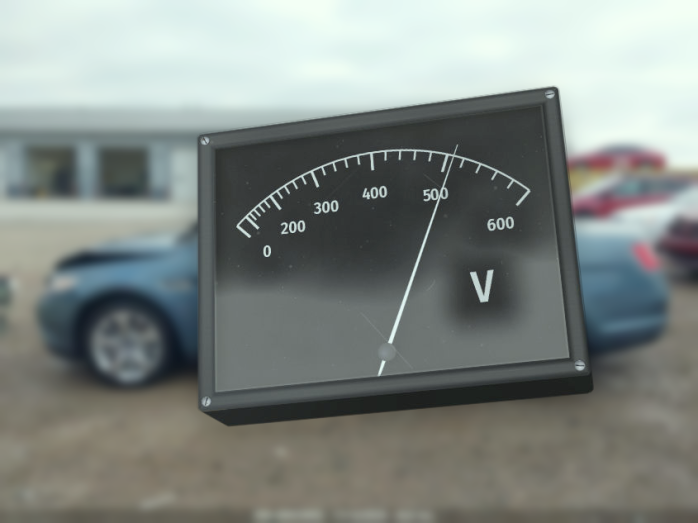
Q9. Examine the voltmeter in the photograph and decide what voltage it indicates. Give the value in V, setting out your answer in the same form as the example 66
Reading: 510
